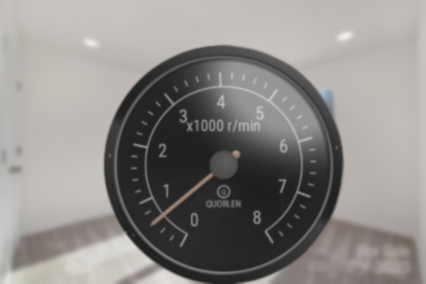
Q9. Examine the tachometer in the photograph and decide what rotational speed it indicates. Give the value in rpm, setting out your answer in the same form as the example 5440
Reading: 600
